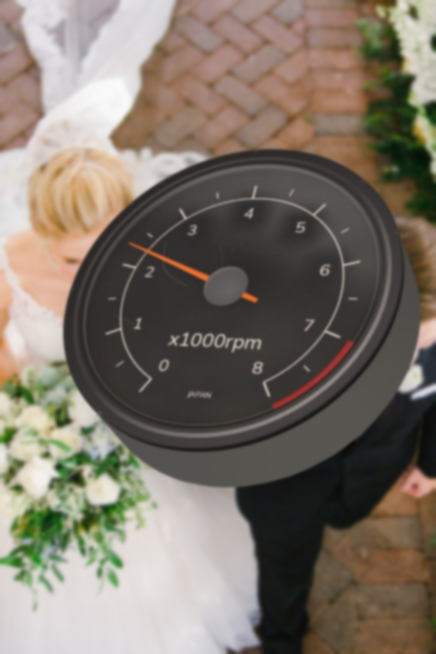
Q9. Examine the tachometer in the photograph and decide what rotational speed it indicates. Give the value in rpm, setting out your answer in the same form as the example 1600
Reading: 2250
